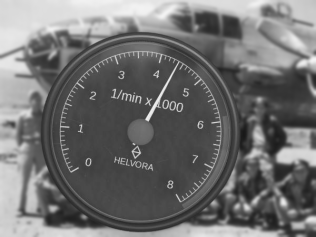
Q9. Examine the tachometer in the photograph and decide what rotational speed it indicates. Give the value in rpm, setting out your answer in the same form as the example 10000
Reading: 4400
